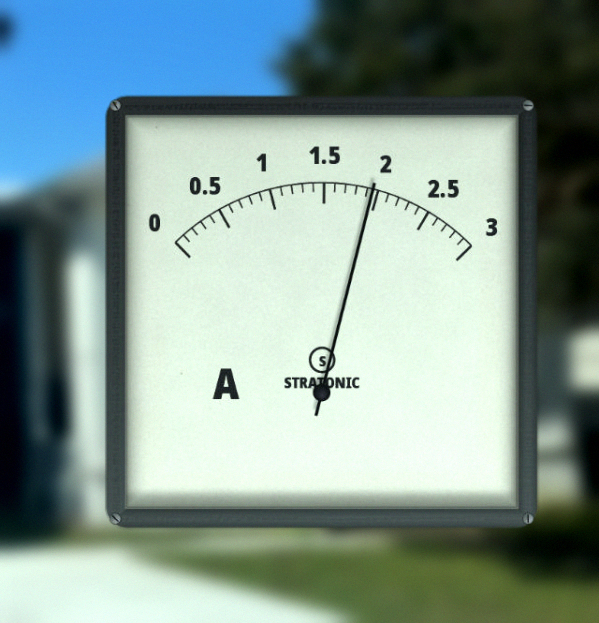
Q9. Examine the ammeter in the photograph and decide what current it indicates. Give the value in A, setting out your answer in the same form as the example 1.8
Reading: 1.95
